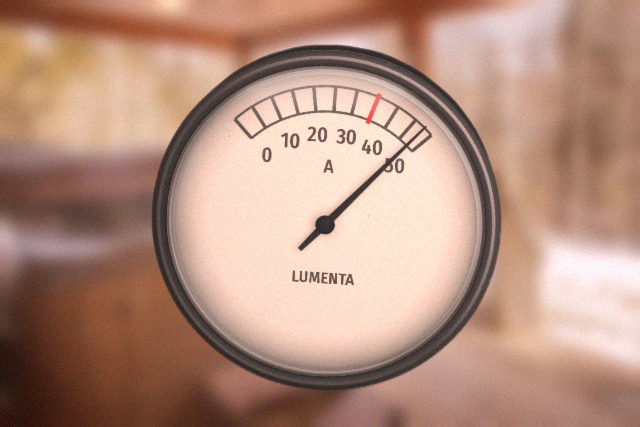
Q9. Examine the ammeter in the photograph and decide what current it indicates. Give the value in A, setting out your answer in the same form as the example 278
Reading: 47.5
